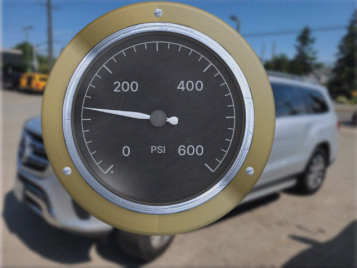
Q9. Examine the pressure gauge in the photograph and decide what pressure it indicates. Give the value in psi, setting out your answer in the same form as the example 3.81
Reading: 120
